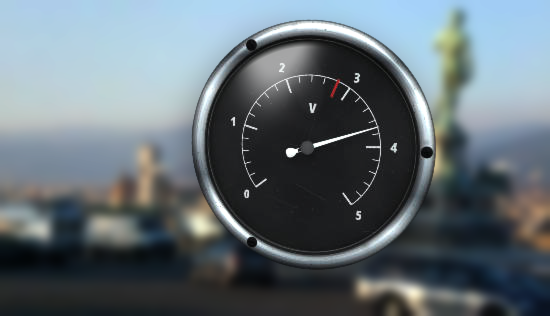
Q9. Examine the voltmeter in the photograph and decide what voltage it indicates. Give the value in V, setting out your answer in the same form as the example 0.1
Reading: 3.7
